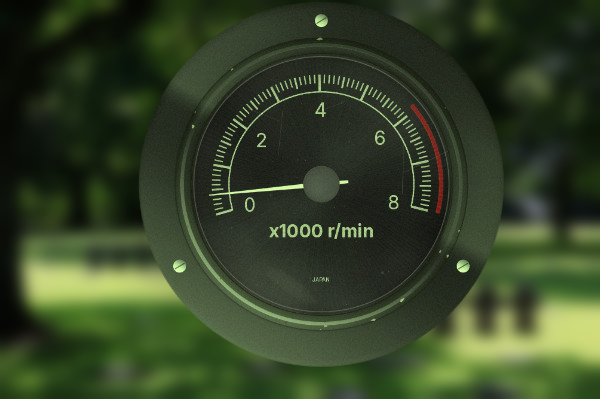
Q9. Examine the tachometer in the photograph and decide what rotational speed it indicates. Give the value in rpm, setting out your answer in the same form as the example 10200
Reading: 400
